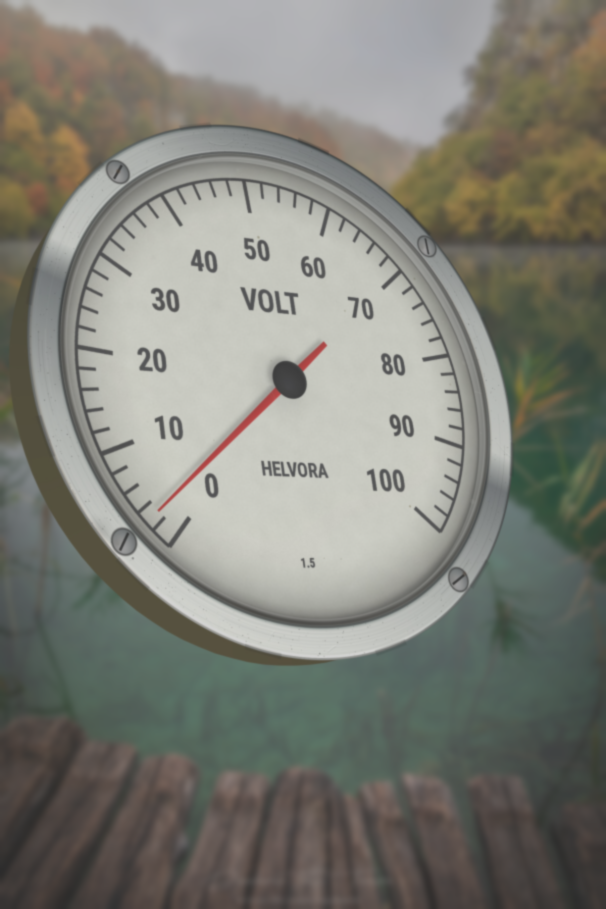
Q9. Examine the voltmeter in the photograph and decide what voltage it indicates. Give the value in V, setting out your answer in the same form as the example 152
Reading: 3
